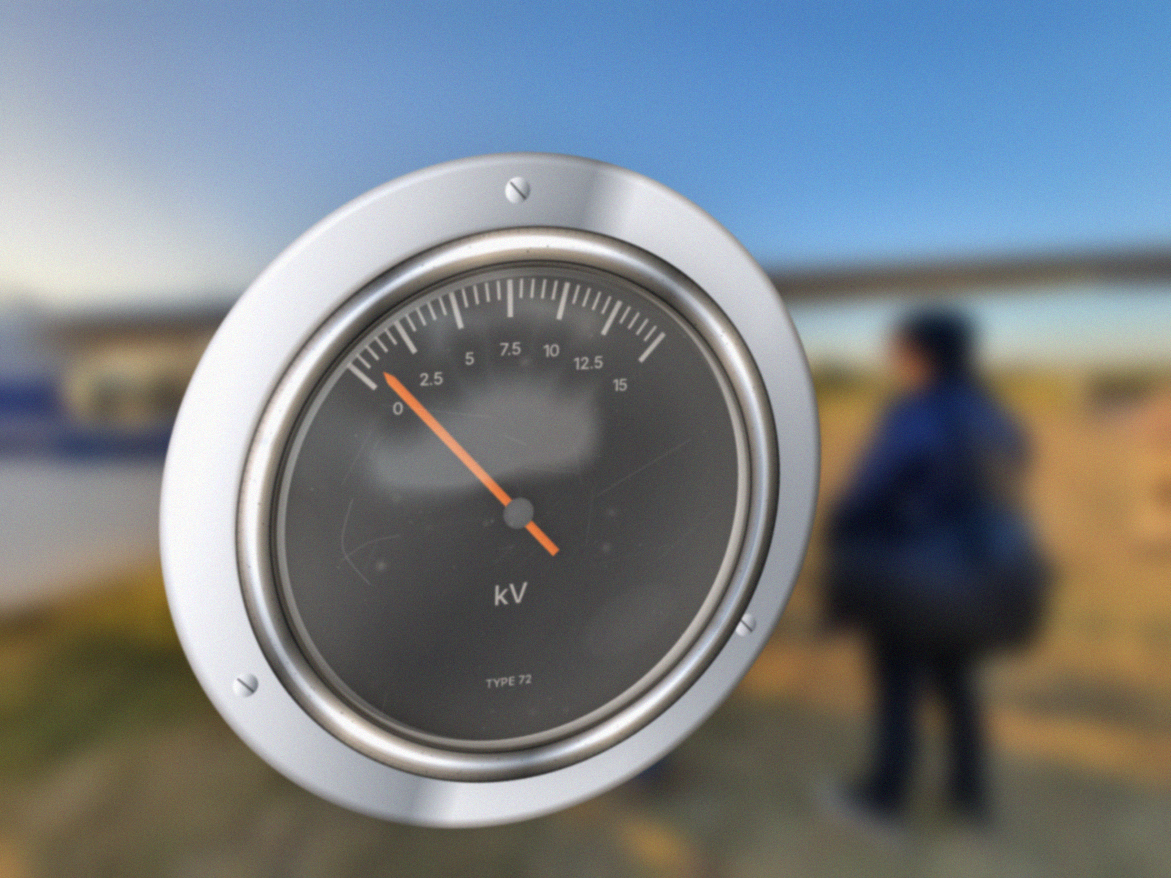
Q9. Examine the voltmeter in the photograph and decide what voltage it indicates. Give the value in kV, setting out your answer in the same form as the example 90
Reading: 0.75
